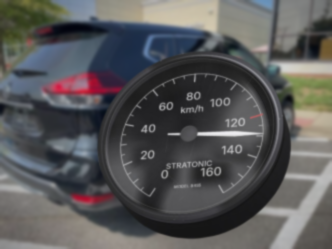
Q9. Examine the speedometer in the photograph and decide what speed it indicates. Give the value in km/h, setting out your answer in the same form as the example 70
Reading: 130
